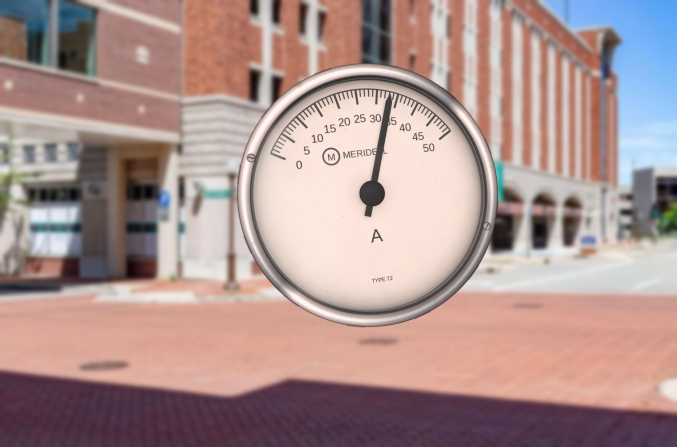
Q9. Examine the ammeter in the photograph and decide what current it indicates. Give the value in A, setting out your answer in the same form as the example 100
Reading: 33
